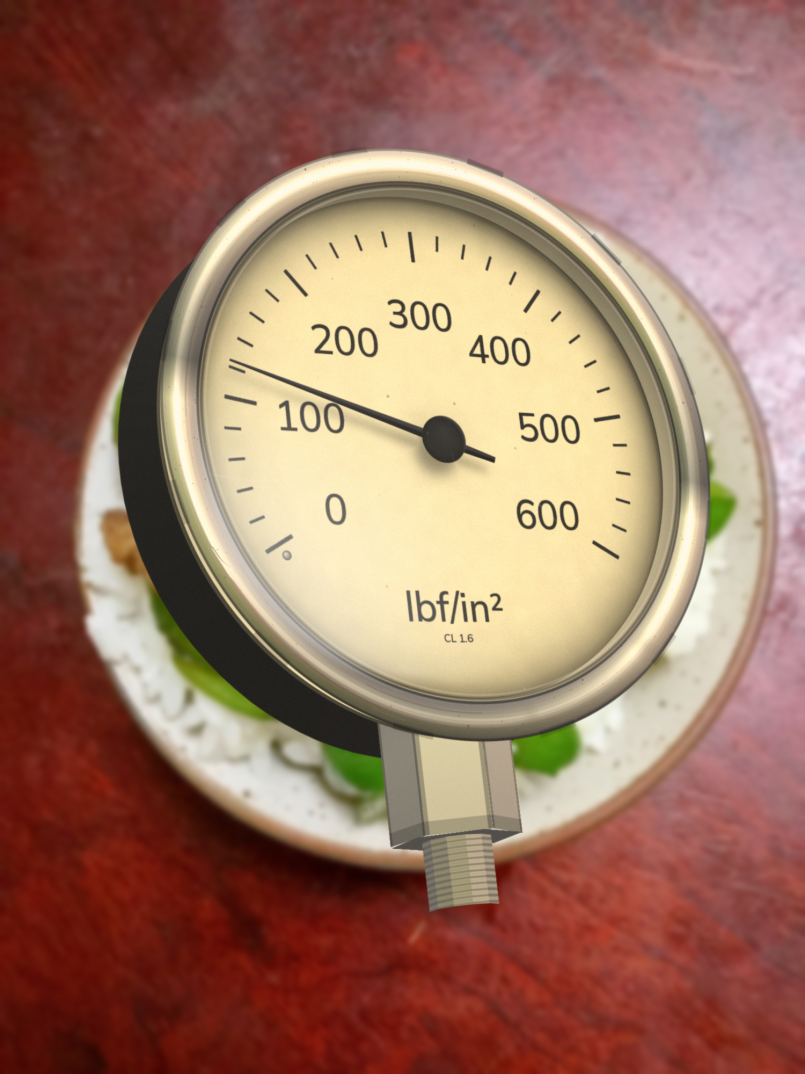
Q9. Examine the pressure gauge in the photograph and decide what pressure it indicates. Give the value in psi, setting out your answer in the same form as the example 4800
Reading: 120
